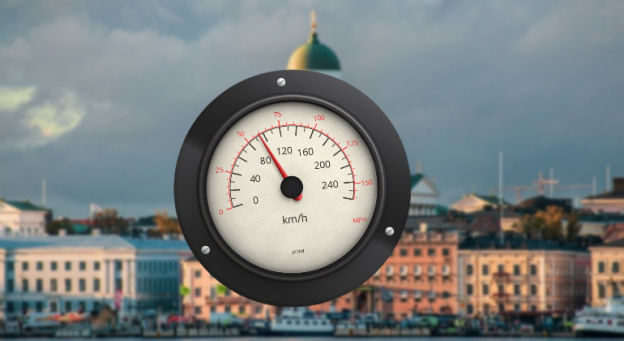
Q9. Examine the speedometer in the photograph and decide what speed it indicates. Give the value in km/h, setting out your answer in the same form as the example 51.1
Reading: 95
